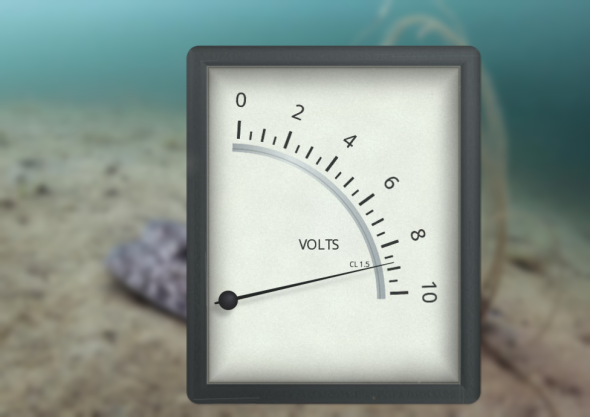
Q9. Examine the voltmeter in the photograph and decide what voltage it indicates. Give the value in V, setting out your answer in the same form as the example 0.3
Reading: 8.75
